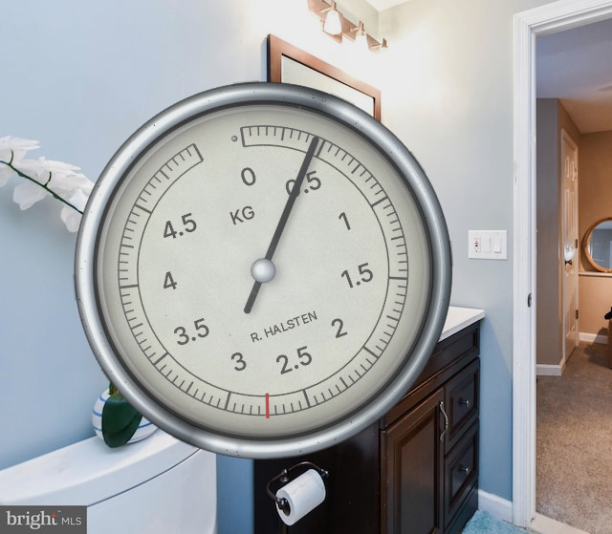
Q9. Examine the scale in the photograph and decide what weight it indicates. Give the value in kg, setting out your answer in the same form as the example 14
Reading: 0.45
